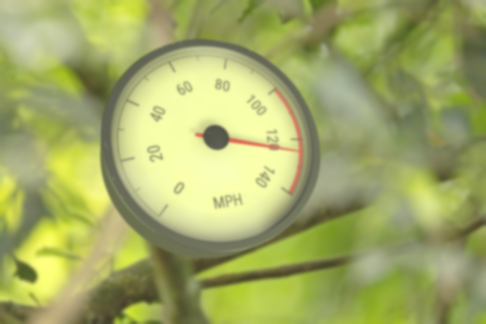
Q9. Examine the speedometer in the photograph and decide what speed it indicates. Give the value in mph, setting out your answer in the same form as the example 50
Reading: 125
